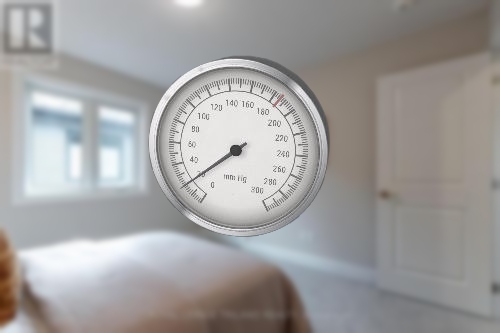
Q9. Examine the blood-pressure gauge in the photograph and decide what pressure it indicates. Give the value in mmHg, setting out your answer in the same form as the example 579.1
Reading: 20
